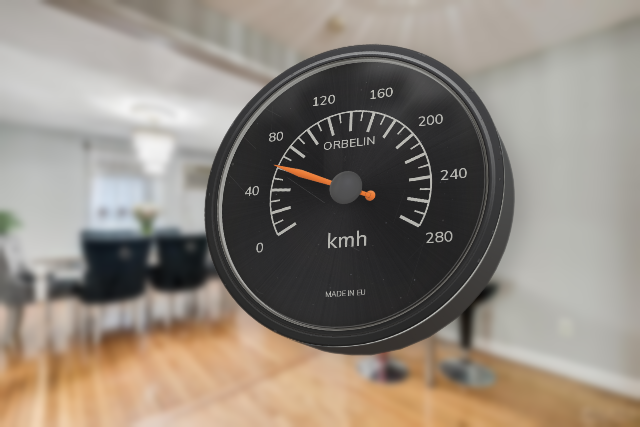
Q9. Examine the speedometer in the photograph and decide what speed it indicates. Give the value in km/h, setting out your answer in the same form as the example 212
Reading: 60
